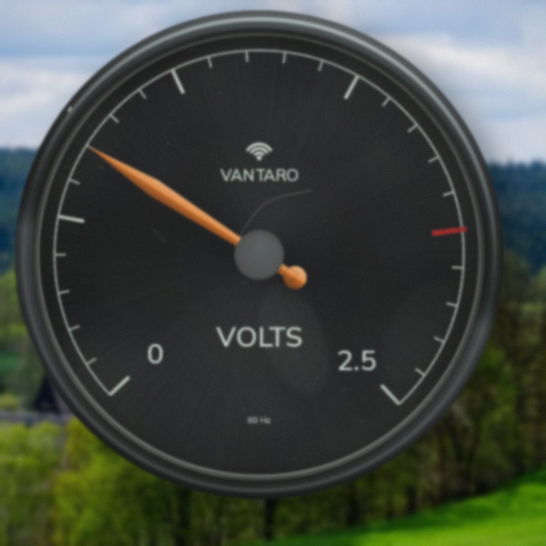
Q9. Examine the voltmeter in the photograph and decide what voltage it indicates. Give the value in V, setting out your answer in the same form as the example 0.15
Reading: 0.7
